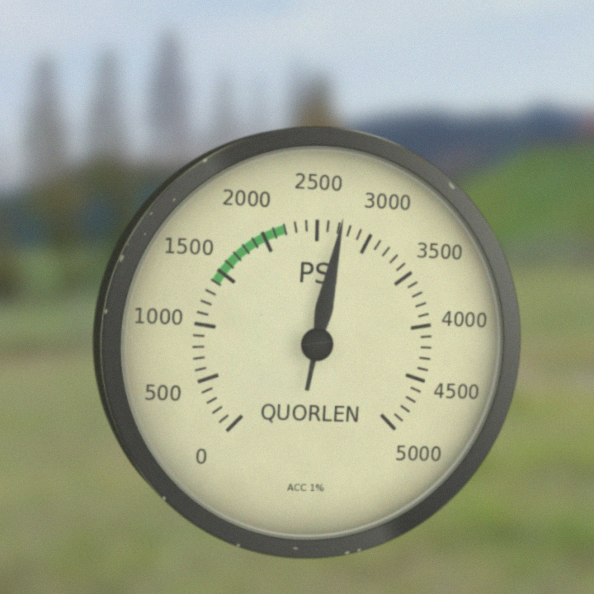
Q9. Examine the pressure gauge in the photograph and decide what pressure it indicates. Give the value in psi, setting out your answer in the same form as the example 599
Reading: 2700
